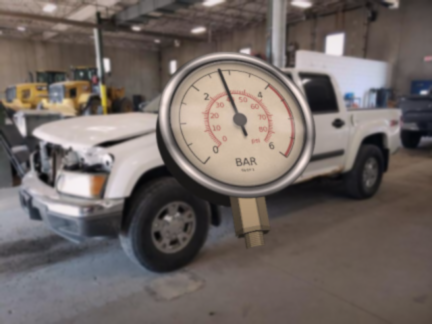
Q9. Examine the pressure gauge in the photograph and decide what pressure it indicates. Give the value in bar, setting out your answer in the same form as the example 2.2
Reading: 2.75
